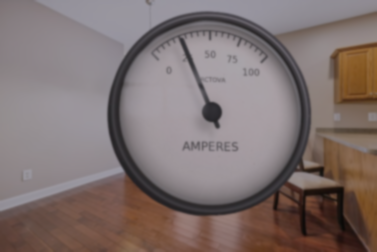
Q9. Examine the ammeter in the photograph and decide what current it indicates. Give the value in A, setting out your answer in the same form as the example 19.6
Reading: 25
